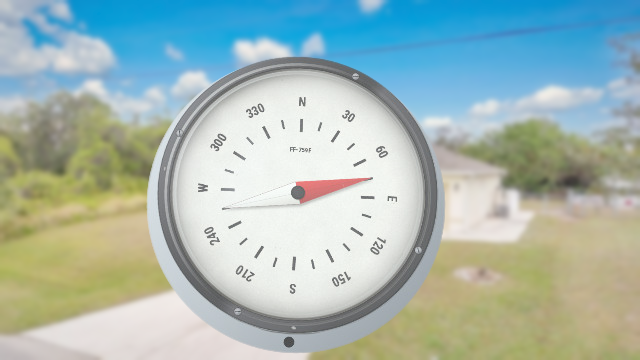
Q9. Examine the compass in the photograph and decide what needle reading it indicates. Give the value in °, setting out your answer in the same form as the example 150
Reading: 75
